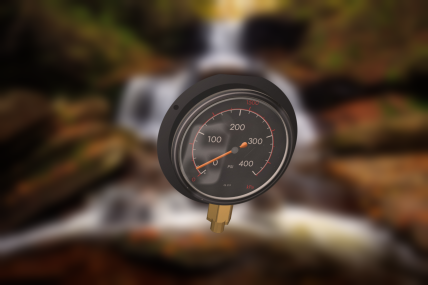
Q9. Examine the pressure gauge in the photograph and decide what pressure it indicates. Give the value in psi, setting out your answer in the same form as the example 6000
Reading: 20
